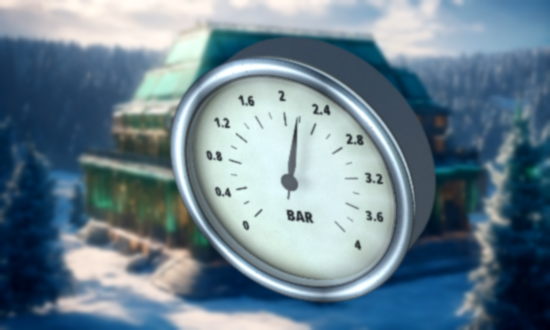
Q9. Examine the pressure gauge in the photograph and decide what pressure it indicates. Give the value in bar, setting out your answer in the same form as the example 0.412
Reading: 2.2
